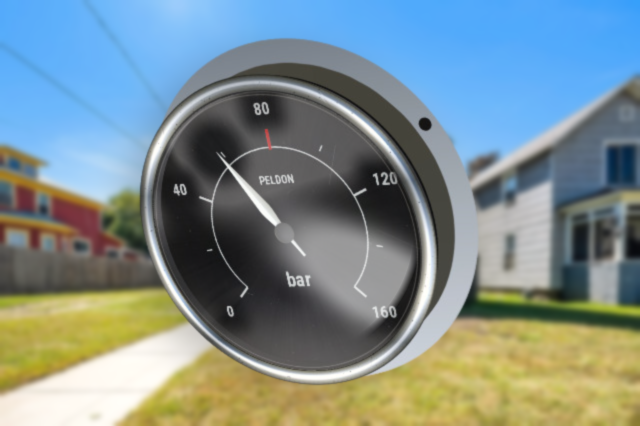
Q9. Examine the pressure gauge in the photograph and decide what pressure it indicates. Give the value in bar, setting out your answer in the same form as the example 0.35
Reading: 60
